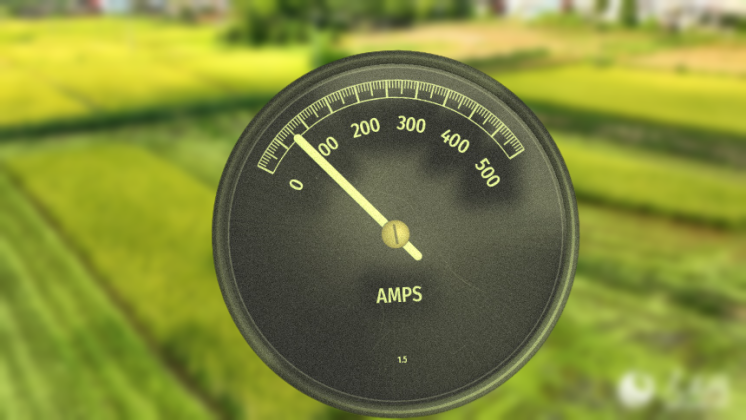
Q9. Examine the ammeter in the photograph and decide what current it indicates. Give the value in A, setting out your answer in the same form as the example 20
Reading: 75
